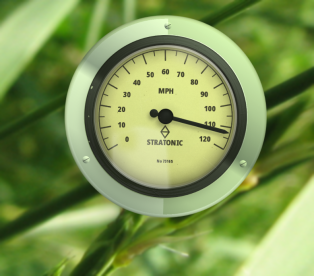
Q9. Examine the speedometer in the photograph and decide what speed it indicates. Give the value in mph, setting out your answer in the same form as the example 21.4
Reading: 112.5
